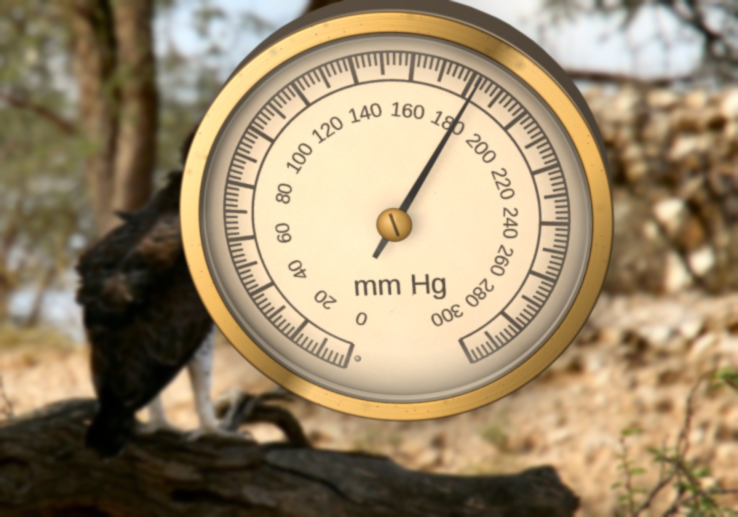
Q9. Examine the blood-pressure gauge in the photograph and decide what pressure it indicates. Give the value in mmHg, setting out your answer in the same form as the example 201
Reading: 182
